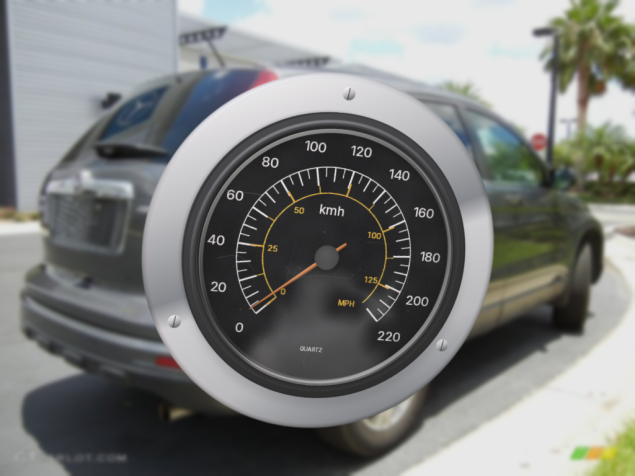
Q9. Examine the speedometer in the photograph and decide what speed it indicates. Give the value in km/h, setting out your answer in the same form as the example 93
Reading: 5
